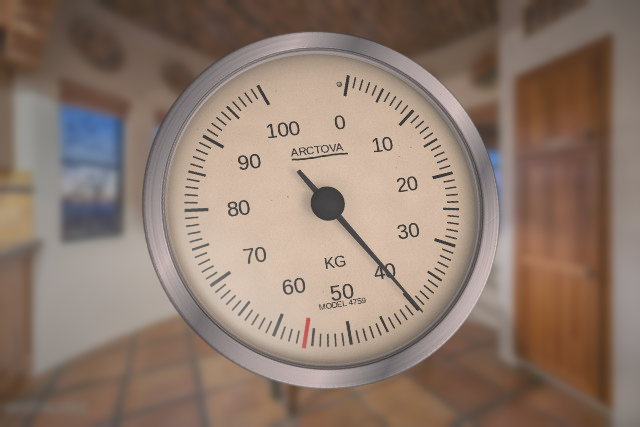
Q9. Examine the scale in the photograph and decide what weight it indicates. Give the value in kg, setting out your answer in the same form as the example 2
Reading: 40
